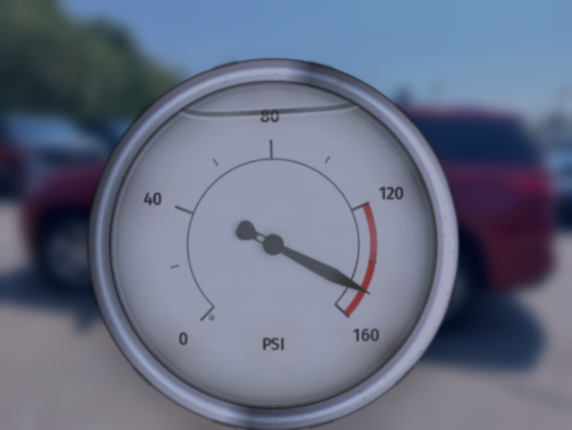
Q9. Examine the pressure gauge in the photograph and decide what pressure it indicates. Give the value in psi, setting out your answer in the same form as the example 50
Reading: 150
